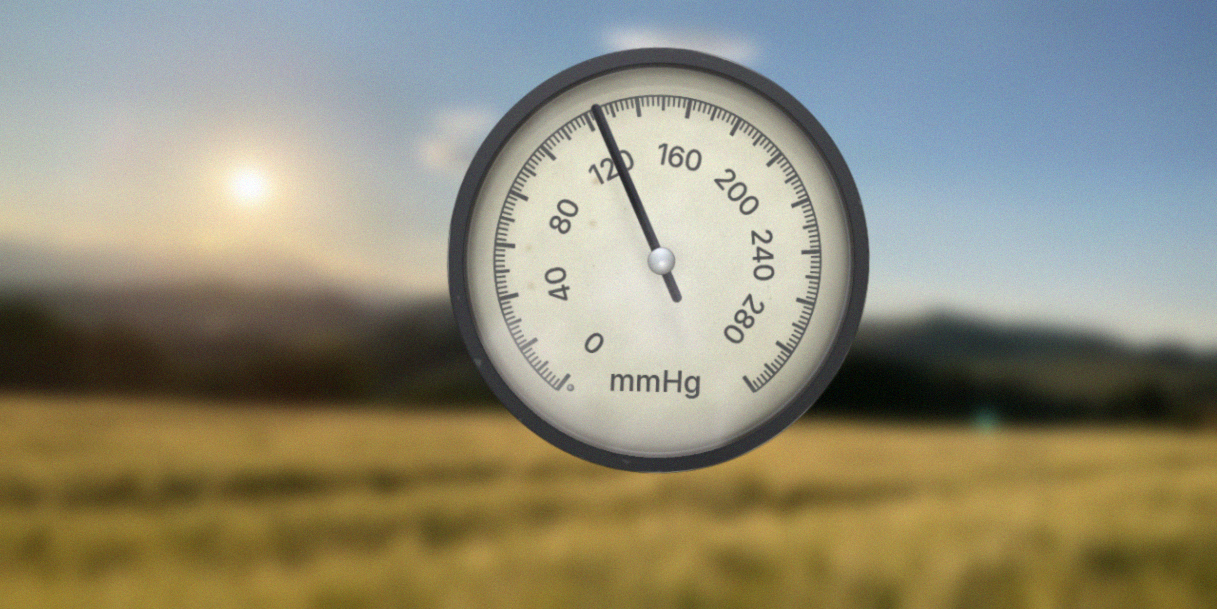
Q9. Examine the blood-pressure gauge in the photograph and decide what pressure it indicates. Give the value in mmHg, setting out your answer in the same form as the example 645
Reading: 124
